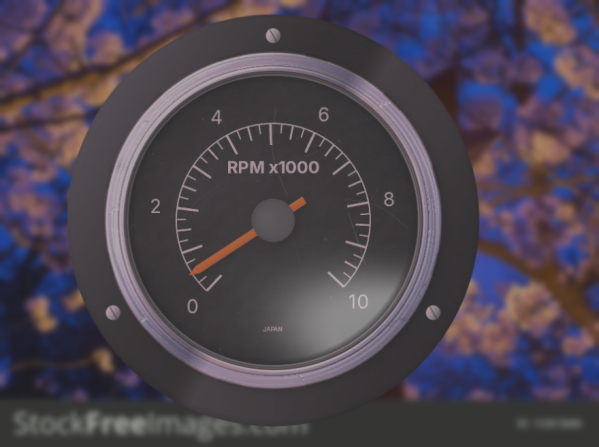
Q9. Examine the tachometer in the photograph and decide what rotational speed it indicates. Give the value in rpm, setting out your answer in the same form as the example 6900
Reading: 500
